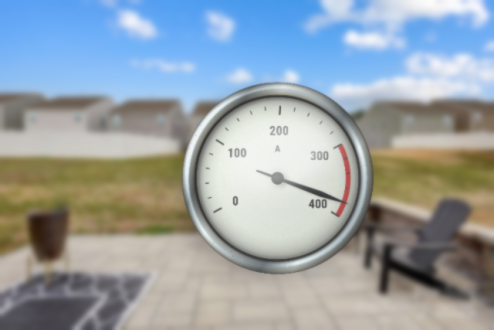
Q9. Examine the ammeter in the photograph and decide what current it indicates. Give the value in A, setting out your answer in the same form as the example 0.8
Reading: 380
